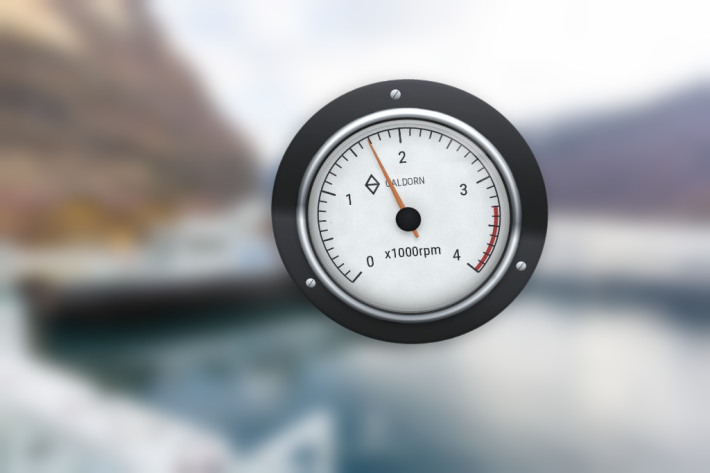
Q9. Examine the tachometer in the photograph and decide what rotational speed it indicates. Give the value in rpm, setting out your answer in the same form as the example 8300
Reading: 1700
